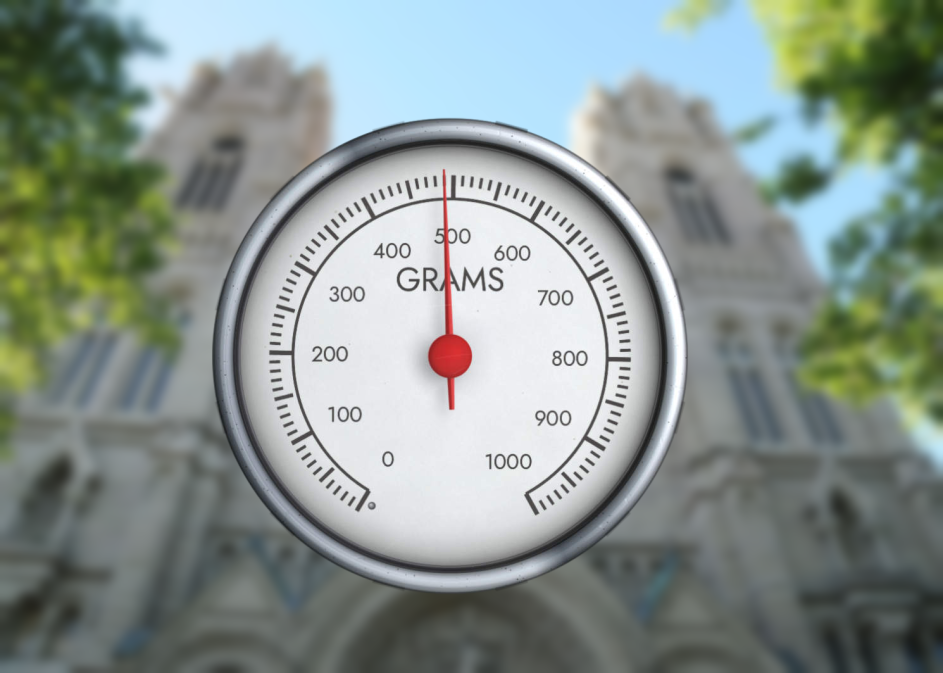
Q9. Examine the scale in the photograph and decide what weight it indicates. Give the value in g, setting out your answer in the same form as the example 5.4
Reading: 490
